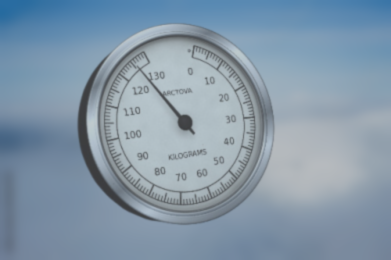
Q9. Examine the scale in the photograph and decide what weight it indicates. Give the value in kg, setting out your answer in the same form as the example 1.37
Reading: 125
